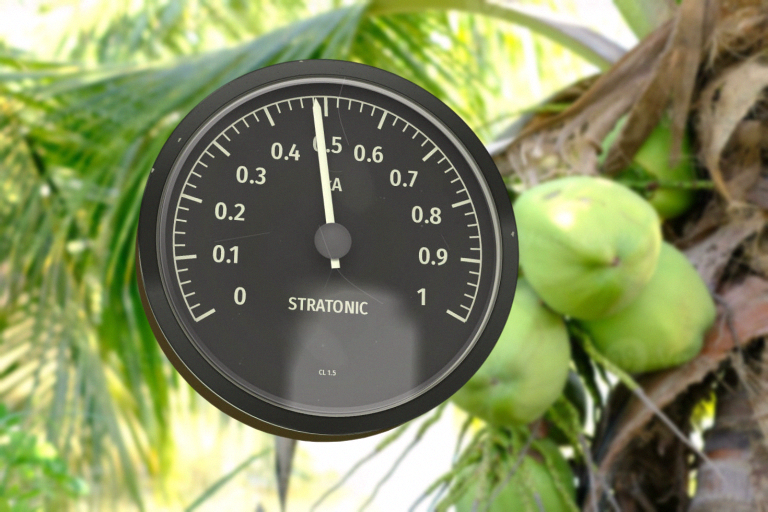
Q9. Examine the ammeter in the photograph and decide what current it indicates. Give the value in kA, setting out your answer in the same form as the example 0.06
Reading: 0.48
